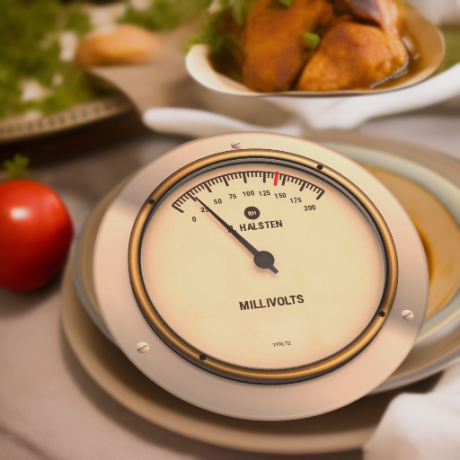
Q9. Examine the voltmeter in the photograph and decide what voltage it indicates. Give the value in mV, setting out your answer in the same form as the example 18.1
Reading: 25
